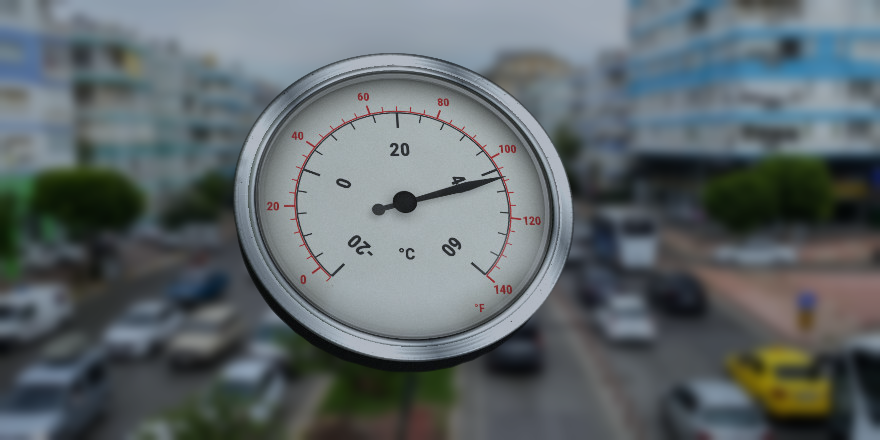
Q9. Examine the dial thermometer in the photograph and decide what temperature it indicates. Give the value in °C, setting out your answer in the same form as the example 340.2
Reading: 42
